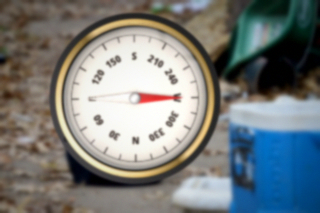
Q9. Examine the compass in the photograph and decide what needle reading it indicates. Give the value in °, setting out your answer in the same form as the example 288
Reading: 270
